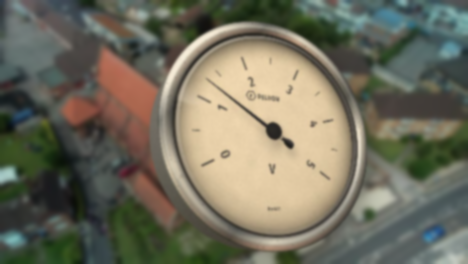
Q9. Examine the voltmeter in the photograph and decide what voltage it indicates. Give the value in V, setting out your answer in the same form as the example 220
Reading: 1.25
